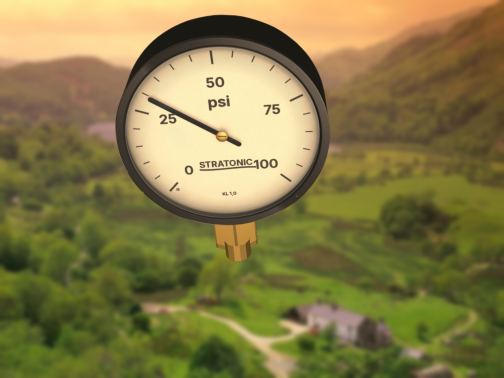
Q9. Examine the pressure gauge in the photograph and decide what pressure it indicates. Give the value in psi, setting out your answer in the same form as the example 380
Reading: 30
